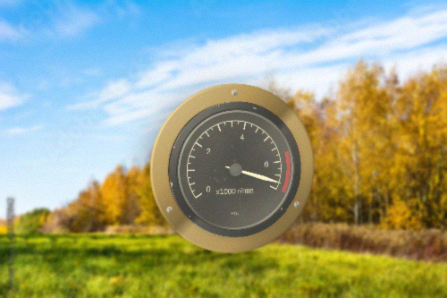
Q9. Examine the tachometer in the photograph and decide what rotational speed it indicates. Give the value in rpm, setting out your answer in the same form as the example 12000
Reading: 6750
